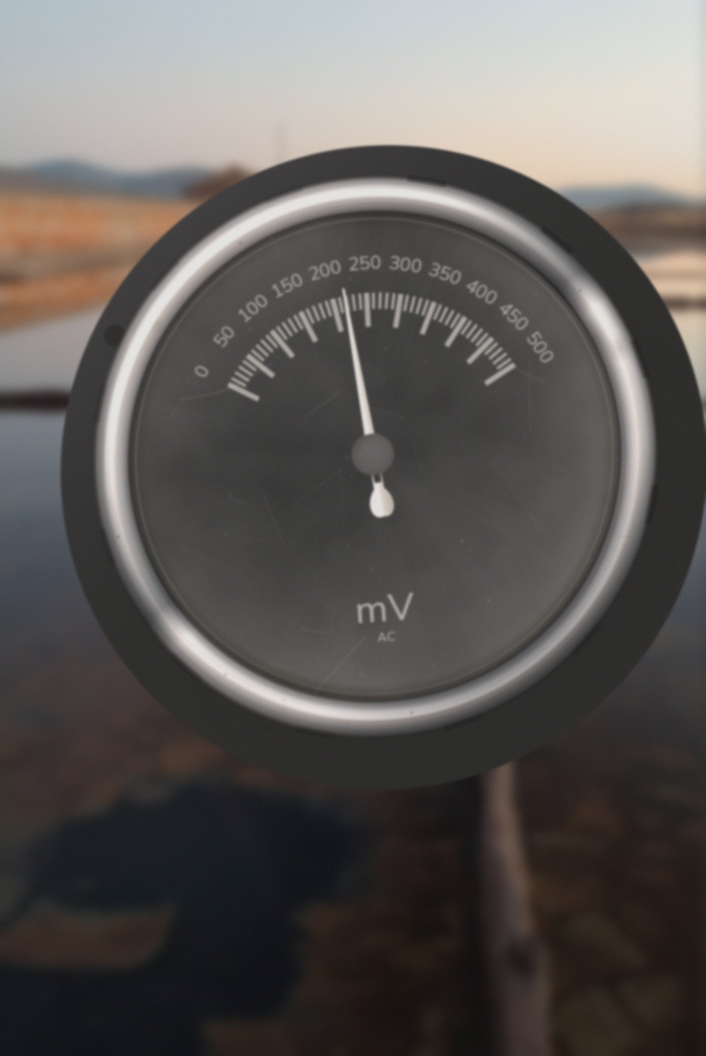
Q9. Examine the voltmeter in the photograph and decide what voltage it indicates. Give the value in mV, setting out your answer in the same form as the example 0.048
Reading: 220
